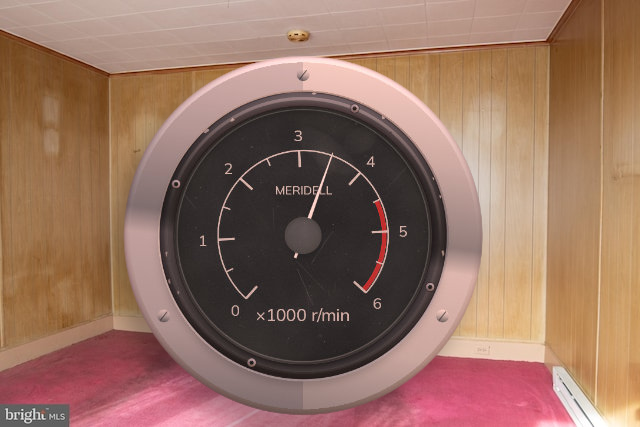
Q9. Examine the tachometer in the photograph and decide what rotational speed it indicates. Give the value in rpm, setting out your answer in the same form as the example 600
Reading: 3500
